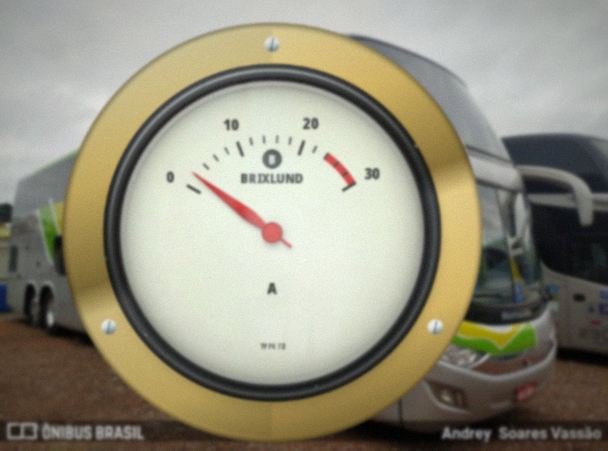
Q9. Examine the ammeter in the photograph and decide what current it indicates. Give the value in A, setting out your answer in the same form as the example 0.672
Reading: 2
